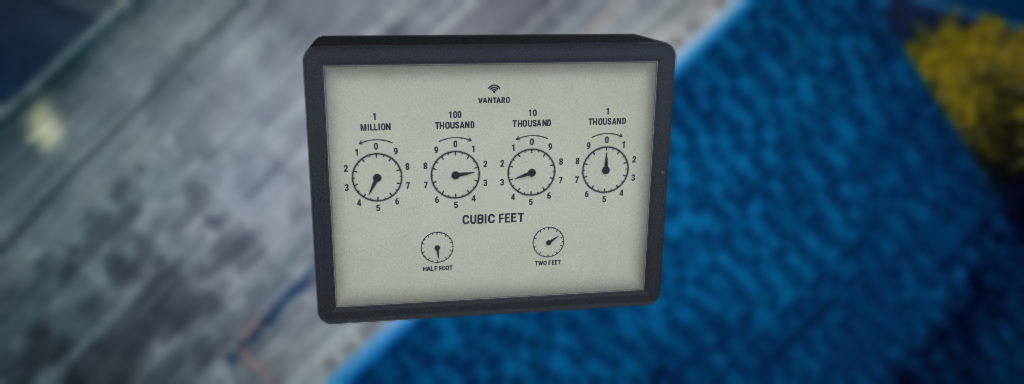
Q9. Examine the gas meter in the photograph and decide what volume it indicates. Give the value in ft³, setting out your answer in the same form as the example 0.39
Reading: 423000
